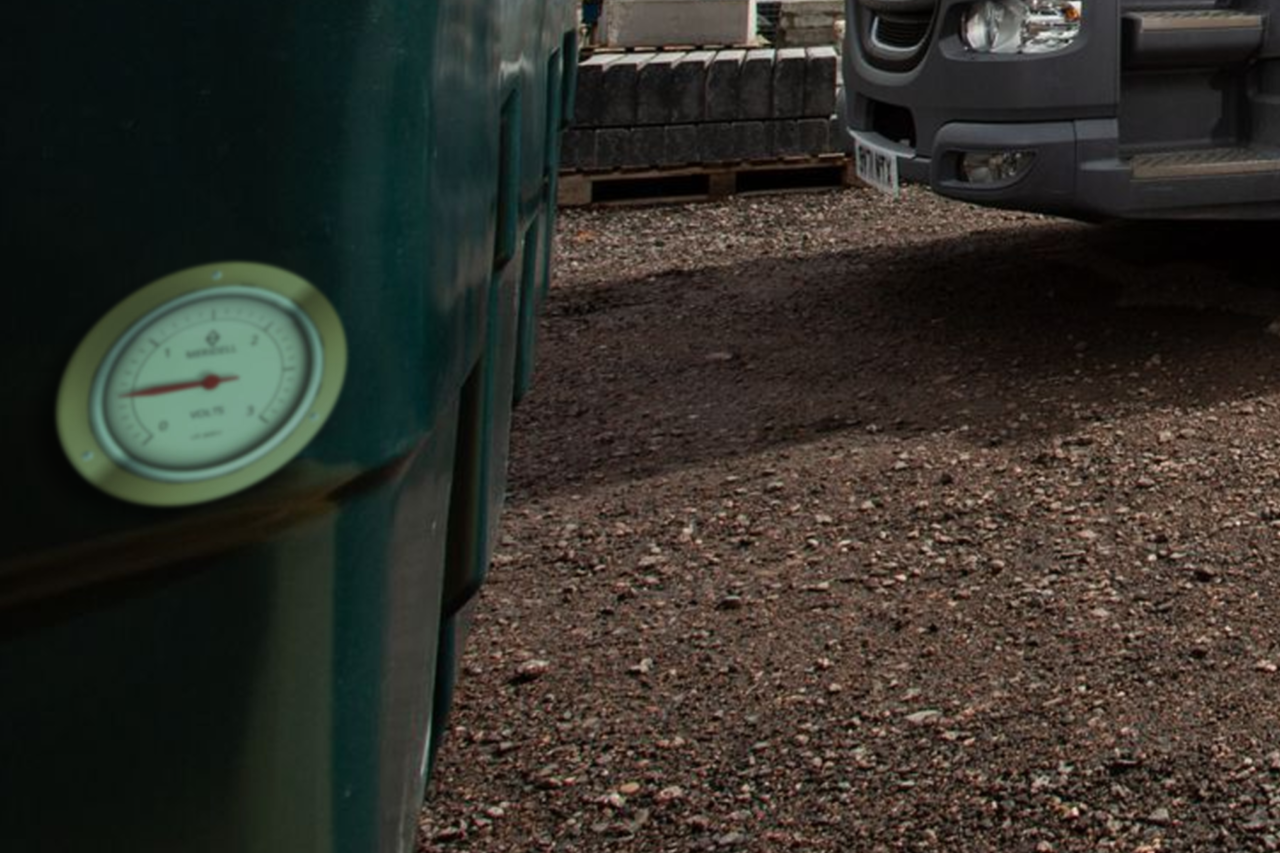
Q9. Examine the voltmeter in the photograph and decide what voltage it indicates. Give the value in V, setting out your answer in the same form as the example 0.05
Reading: 0.5
